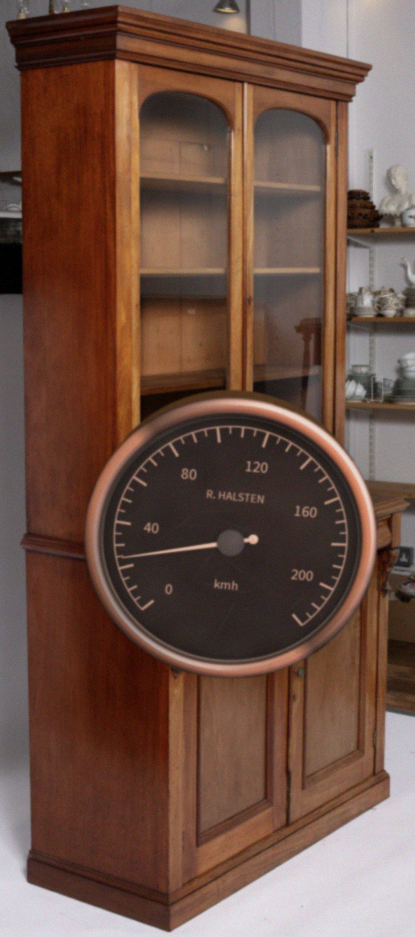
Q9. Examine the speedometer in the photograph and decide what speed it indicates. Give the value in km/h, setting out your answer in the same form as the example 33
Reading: 25
